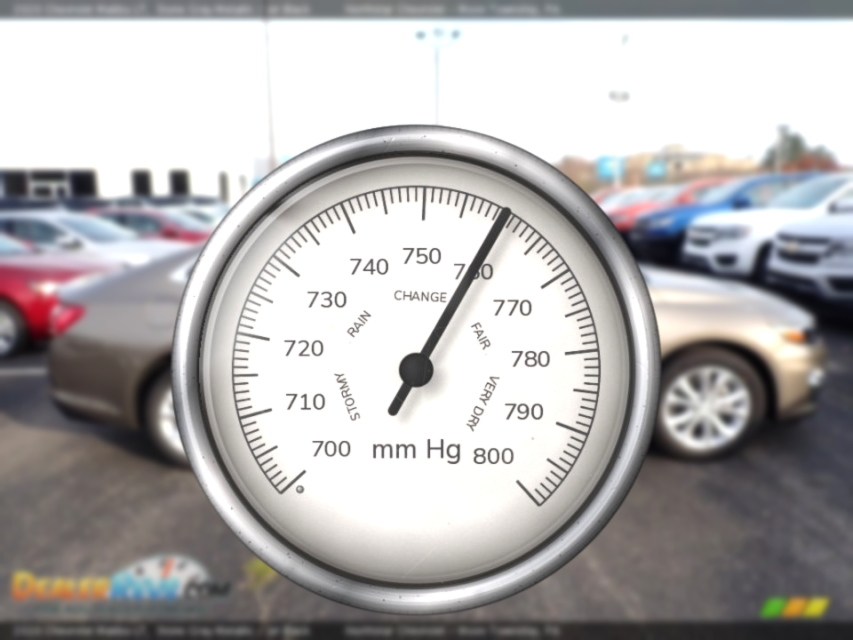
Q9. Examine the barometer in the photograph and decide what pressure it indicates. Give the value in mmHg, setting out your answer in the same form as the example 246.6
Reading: 760
